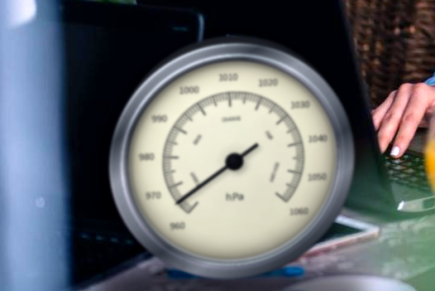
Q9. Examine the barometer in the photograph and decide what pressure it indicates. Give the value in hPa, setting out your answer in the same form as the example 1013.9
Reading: 965
